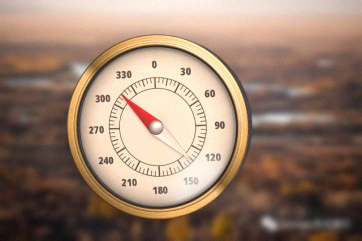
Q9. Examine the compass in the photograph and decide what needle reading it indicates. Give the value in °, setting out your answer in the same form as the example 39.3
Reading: 315
